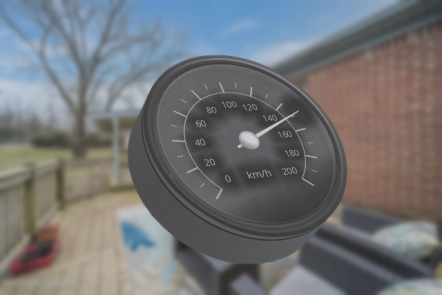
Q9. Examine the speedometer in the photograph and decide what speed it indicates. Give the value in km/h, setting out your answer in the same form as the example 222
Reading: 150
